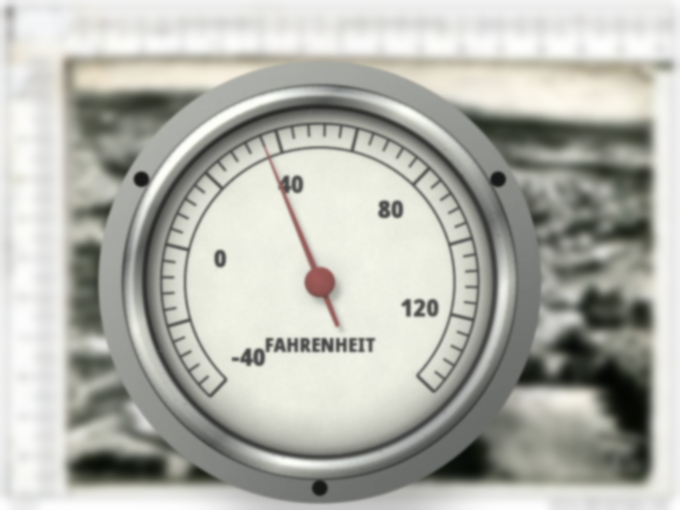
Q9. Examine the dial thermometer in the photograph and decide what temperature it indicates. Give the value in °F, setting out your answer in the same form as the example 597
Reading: 36
